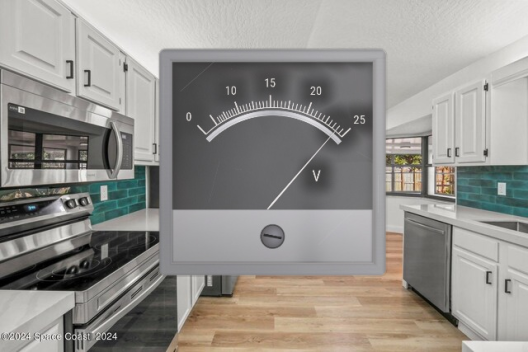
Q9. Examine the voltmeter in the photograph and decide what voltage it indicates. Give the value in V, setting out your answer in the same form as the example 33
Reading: 24
